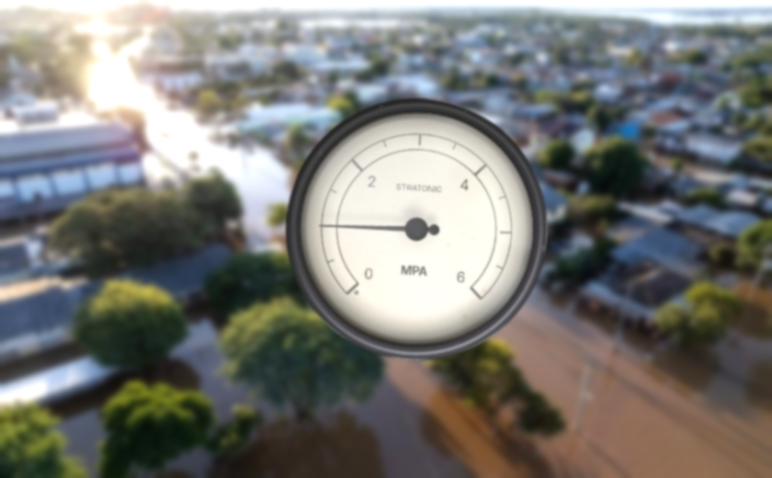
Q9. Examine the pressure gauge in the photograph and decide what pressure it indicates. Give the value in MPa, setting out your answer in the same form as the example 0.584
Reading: 1
